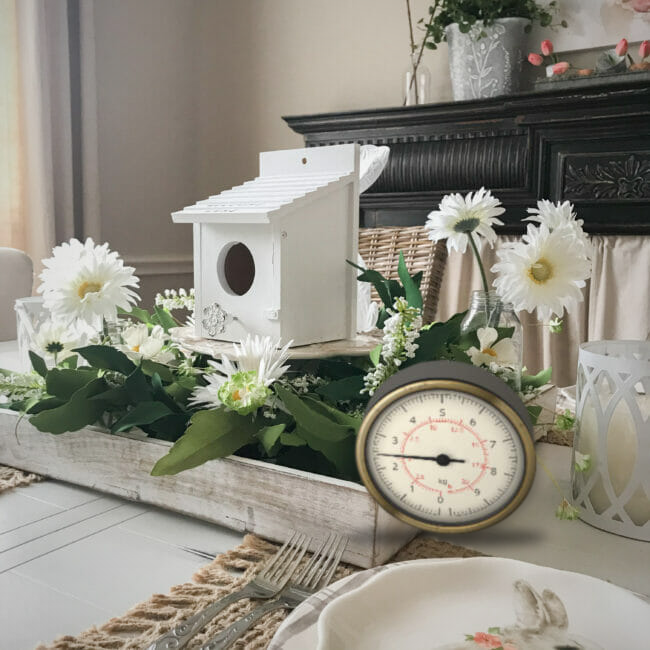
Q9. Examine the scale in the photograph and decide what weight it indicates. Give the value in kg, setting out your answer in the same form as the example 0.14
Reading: 2.5
